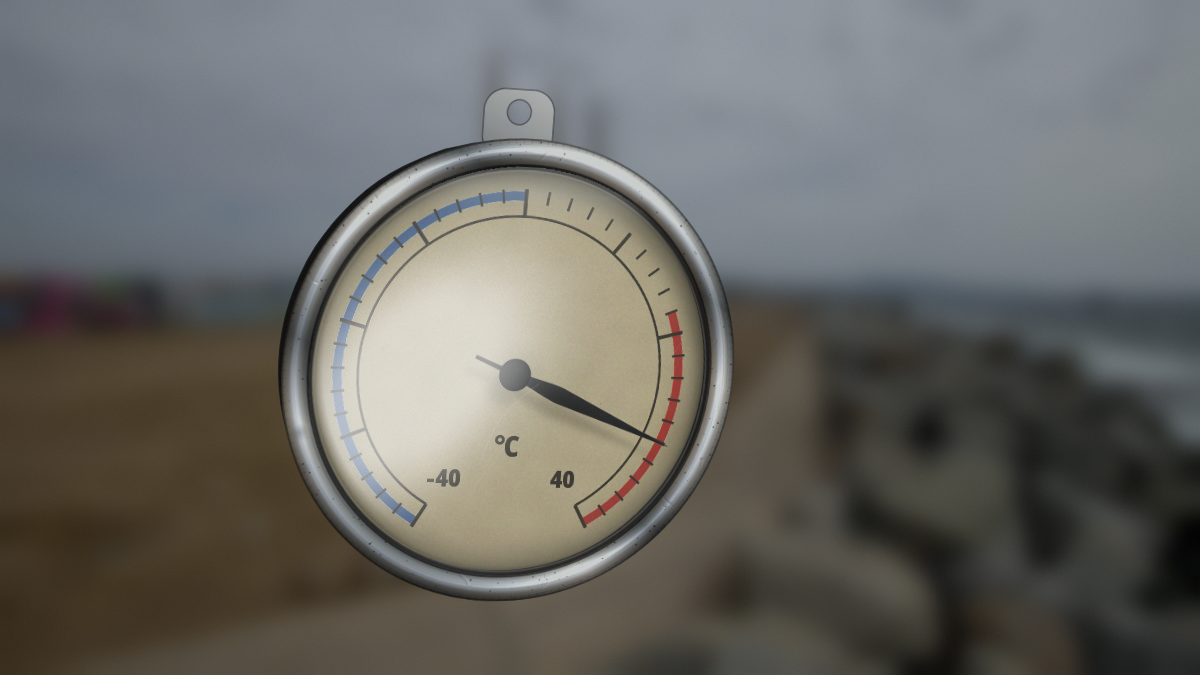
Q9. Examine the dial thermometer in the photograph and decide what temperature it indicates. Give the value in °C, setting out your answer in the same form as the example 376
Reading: 30
